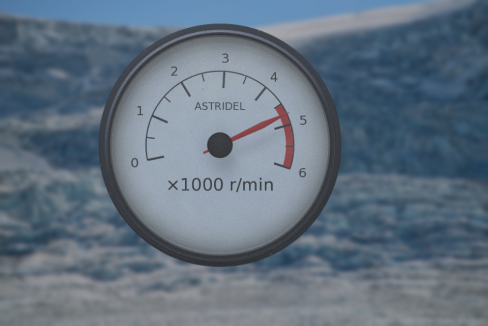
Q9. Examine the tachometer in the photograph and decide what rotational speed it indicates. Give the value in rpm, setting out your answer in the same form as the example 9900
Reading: 4750
